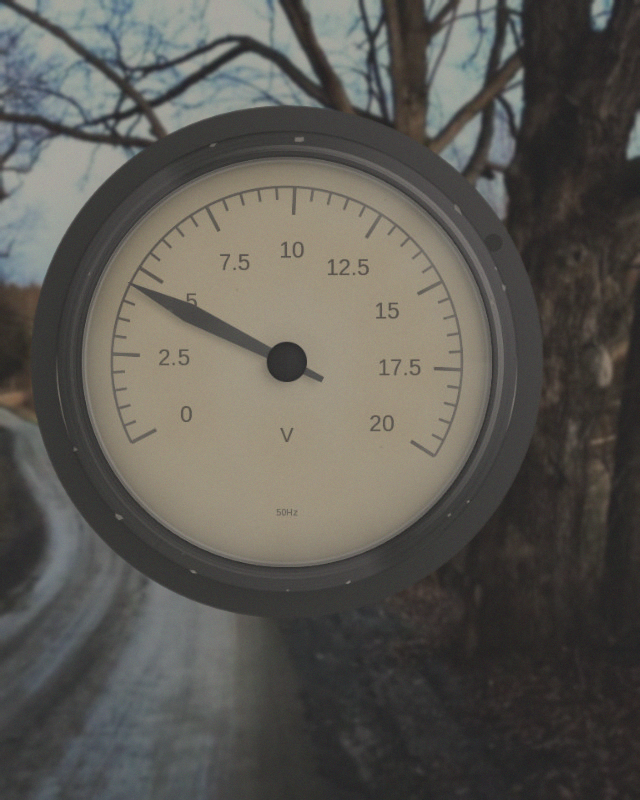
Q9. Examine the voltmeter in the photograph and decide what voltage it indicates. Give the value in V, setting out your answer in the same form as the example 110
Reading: 4.5
